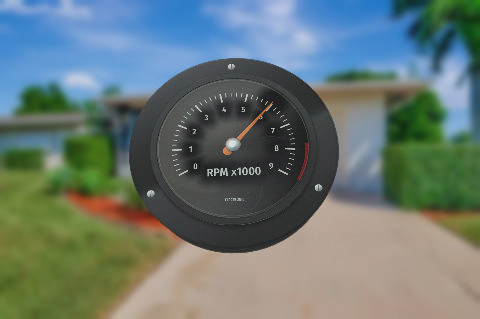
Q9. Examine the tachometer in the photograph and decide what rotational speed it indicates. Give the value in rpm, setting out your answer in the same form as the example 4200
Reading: 6000
